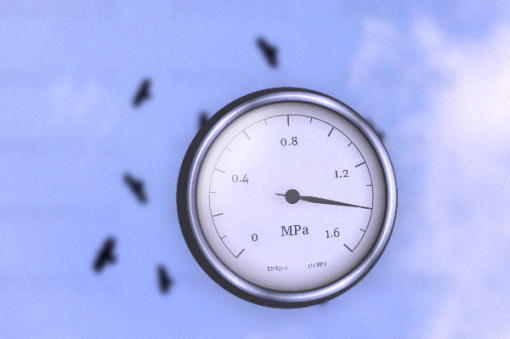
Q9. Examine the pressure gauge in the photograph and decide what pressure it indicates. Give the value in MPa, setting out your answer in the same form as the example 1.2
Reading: 1.4
